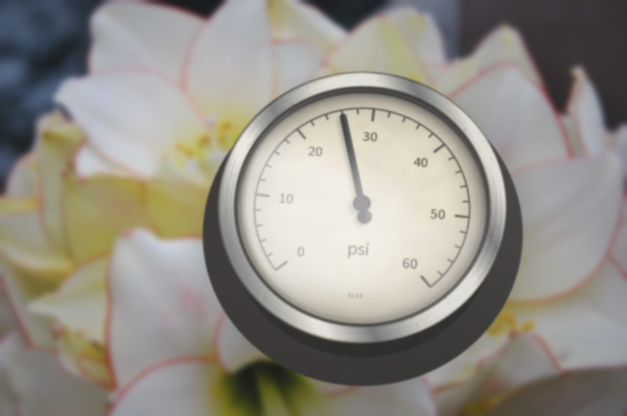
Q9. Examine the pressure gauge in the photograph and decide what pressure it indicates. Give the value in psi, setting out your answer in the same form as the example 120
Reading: 26
